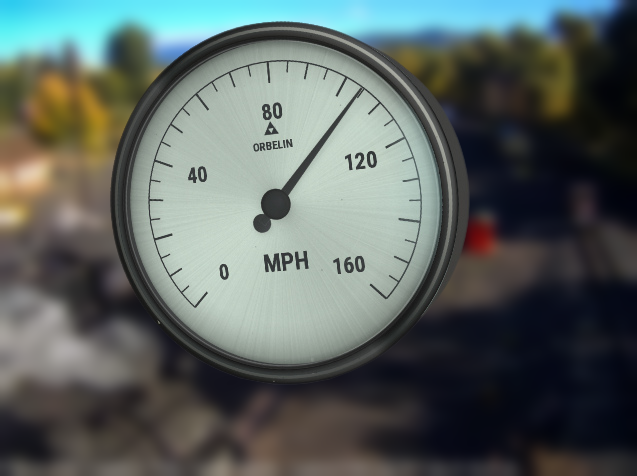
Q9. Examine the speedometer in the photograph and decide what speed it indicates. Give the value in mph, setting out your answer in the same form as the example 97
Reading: 105
